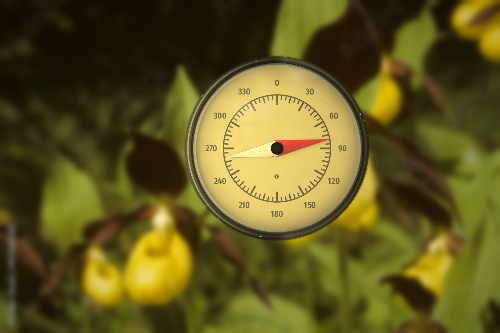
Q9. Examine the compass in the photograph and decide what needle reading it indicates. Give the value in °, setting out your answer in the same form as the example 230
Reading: 80
